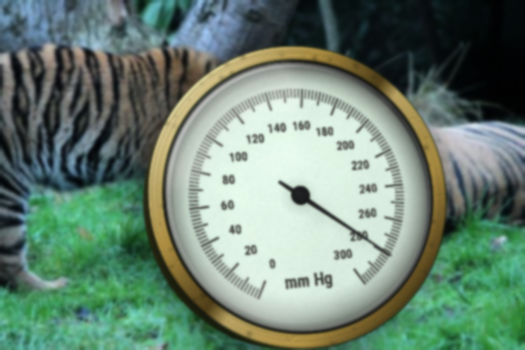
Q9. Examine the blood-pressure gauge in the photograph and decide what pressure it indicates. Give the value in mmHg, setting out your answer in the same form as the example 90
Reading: 280
